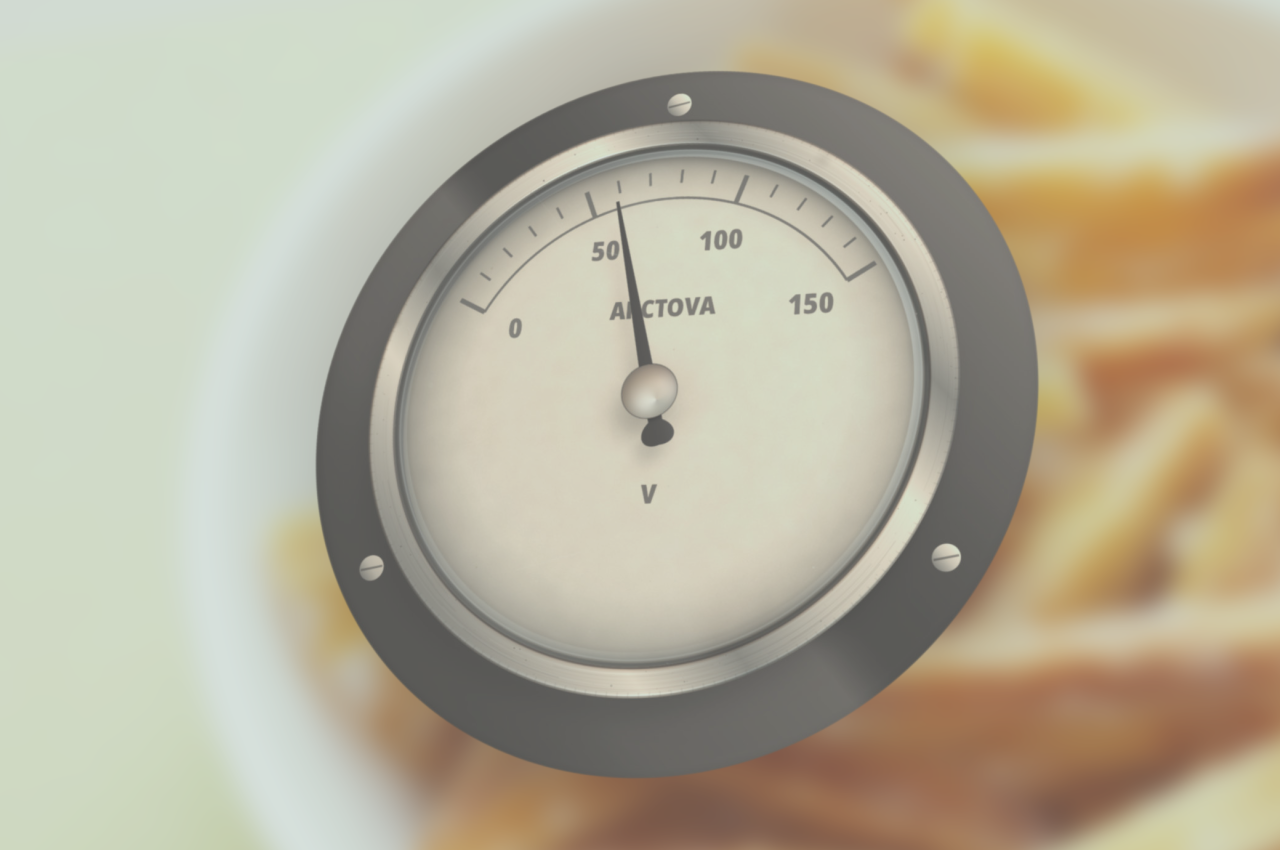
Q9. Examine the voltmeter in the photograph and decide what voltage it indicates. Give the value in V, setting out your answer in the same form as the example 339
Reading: 60
